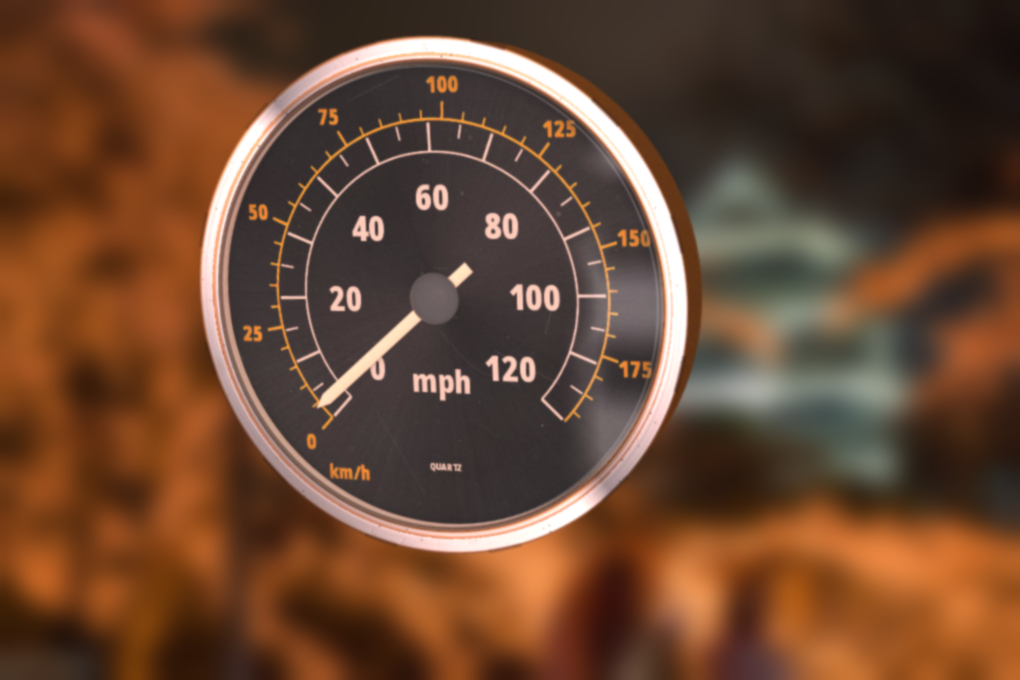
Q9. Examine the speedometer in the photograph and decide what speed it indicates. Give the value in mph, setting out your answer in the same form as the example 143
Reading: 2.5
